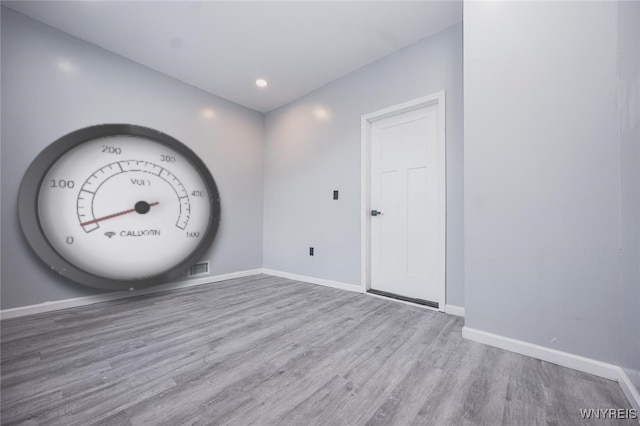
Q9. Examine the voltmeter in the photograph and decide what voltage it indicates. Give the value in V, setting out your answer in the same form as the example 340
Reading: 20
